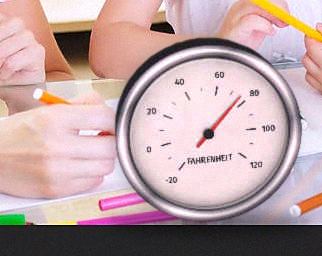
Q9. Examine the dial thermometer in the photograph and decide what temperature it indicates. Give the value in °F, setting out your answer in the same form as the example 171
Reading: 75
